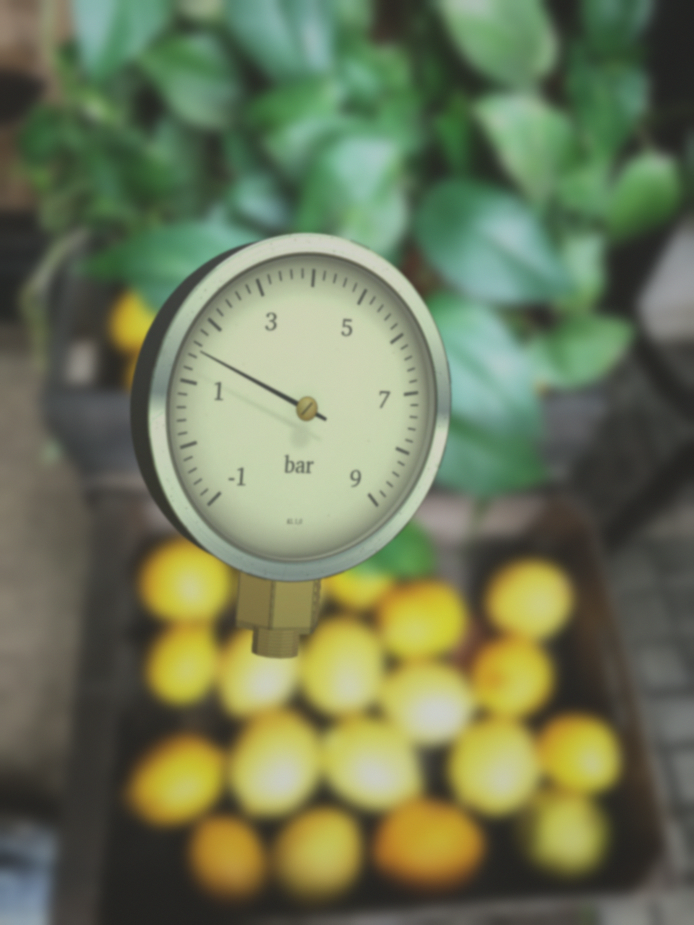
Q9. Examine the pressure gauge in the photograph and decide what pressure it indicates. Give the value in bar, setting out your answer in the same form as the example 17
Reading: 1.5
